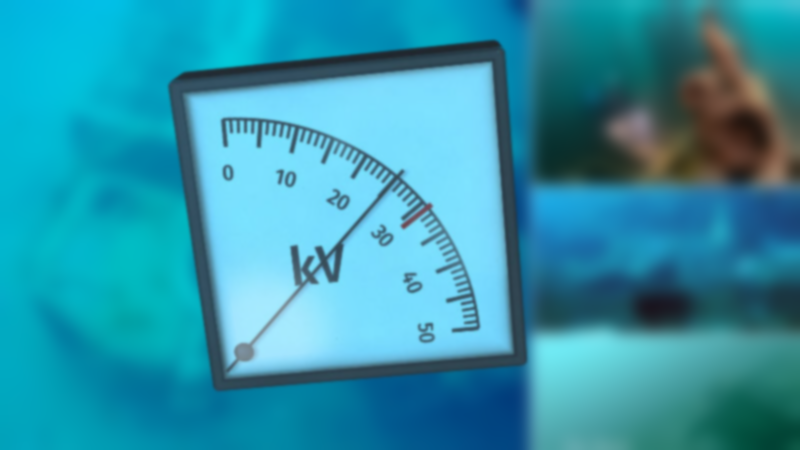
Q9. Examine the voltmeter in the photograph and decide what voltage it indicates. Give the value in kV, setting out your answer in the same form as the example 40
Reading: 25
